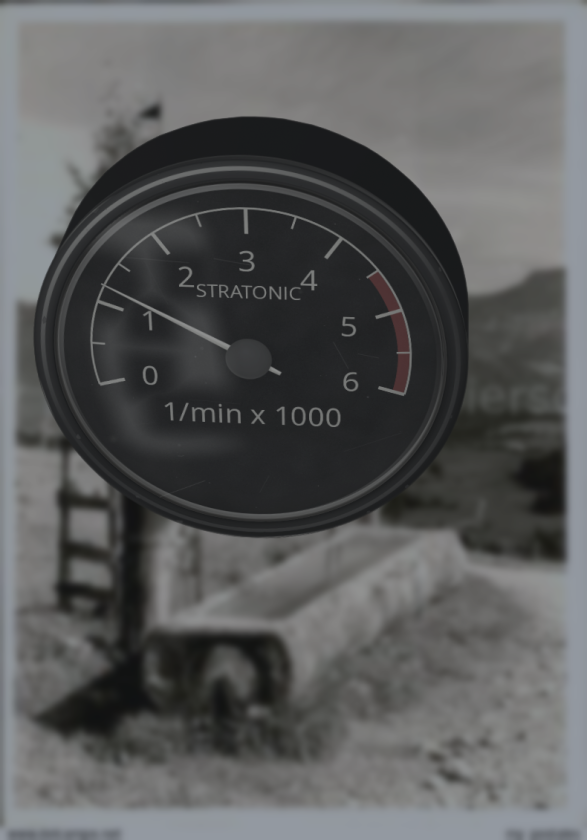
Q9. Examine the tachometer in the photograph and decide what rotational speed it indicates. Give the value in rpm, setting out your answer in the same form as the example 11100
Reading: 1250
